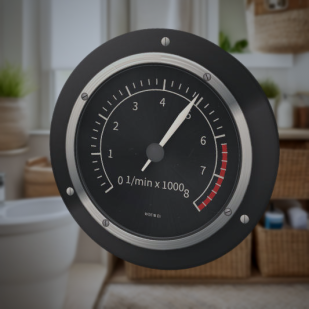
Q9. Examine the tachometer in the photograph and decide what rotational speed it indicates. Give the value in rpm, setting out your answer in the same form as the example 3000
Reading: 4900
